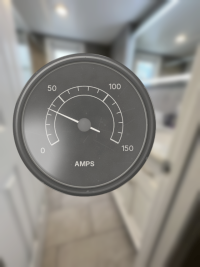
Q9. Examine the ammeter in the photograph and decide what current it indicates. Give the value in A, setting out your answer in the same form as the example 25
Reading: 35
